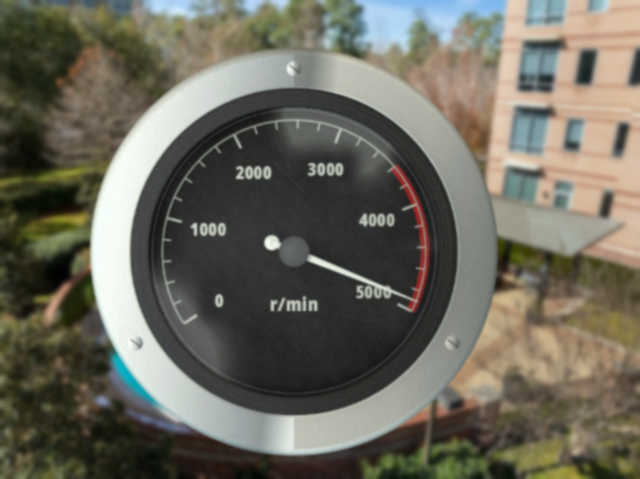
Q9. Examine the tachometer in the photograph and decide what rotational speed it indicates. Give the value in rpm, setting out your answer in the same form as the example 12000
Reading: 4900
